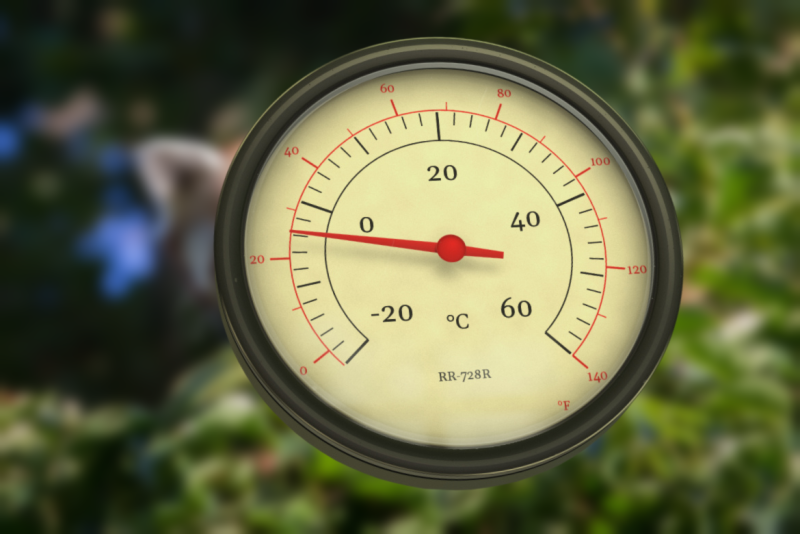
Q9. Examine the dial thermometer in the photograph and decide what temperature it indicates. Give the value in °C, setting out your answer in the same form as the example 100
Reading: -4
